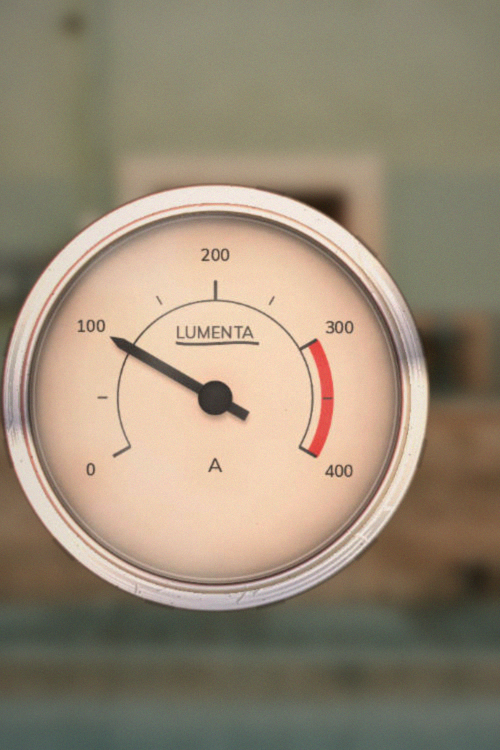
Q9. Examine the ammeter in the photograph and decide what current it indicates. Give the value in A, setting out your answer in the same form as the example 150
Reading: 100
